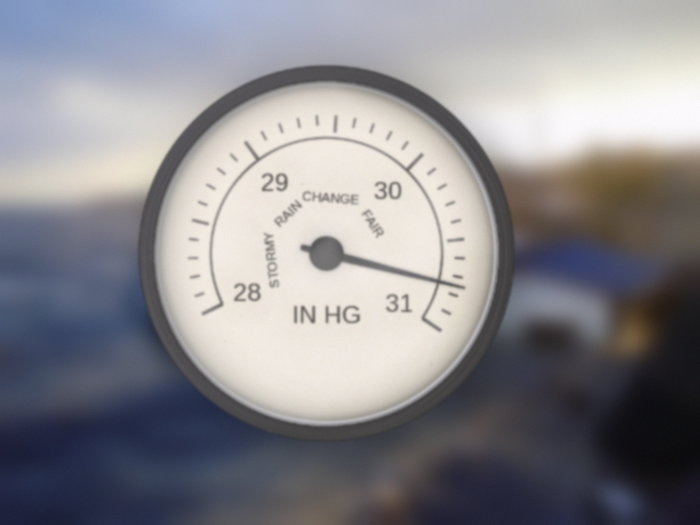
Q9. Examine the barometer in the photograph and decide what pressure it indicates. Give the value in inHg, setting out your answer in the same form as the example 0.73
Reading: 30.75
